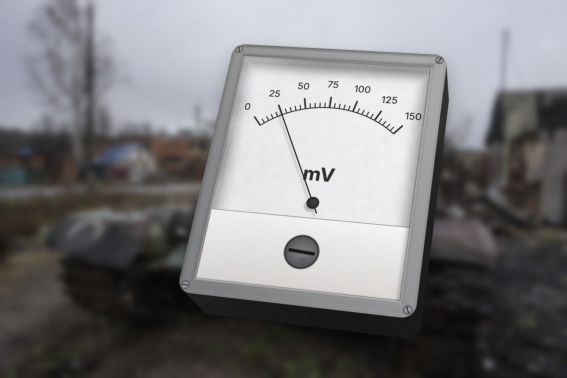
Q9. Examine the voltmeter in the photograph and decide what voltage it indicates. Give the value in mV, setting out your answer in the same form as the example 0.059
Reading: 25
